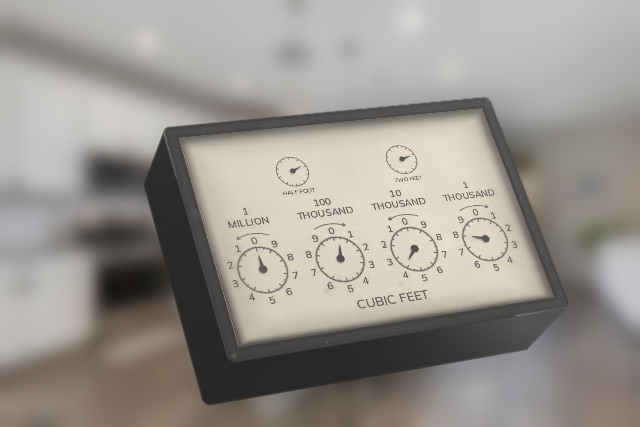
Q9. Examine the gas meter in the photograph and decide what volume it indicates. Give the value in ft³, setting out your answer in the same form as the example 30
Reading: 3800
